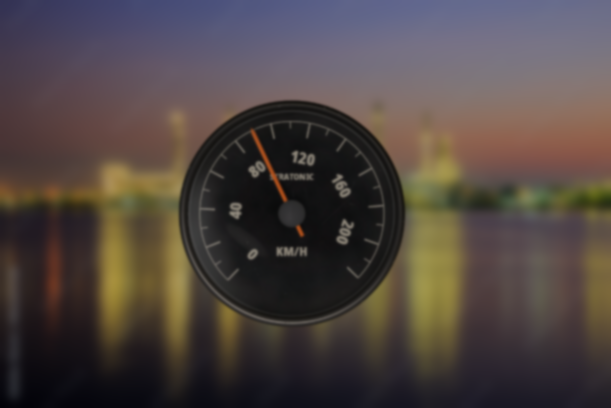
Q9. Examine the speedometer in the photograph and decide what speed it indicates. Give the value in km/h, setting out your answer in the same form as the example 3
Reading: 90
